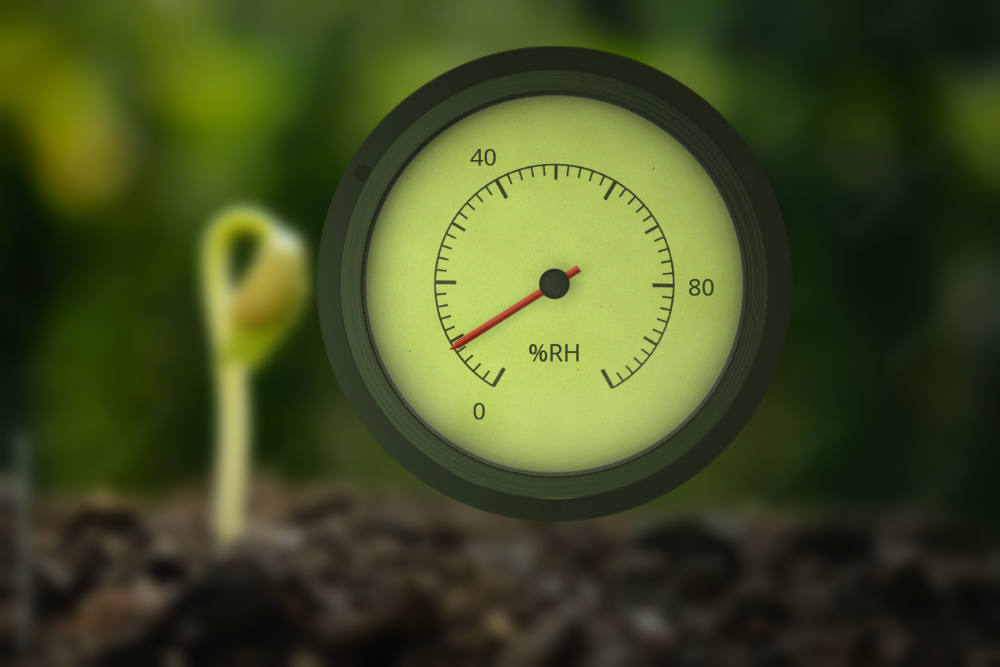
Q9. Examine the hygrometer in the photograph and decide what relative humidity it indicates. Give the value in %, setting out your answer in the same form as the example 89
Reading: 9
